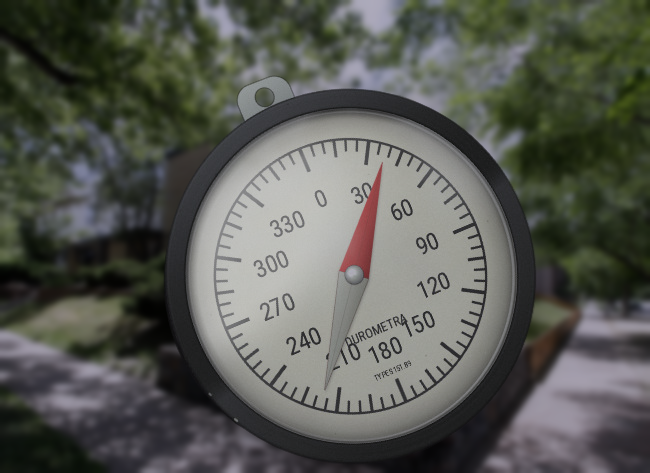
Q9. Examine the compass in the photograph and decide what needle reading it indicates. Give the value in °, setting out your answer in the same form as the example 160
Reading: 37.5
